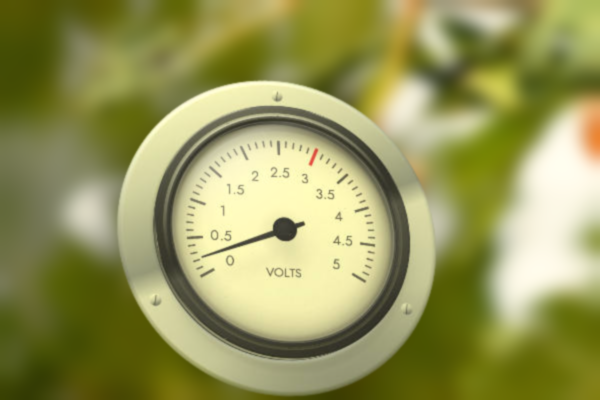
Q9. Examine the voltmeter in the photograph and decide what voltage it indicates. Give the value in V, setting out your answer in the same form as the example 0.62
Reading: 0.2
